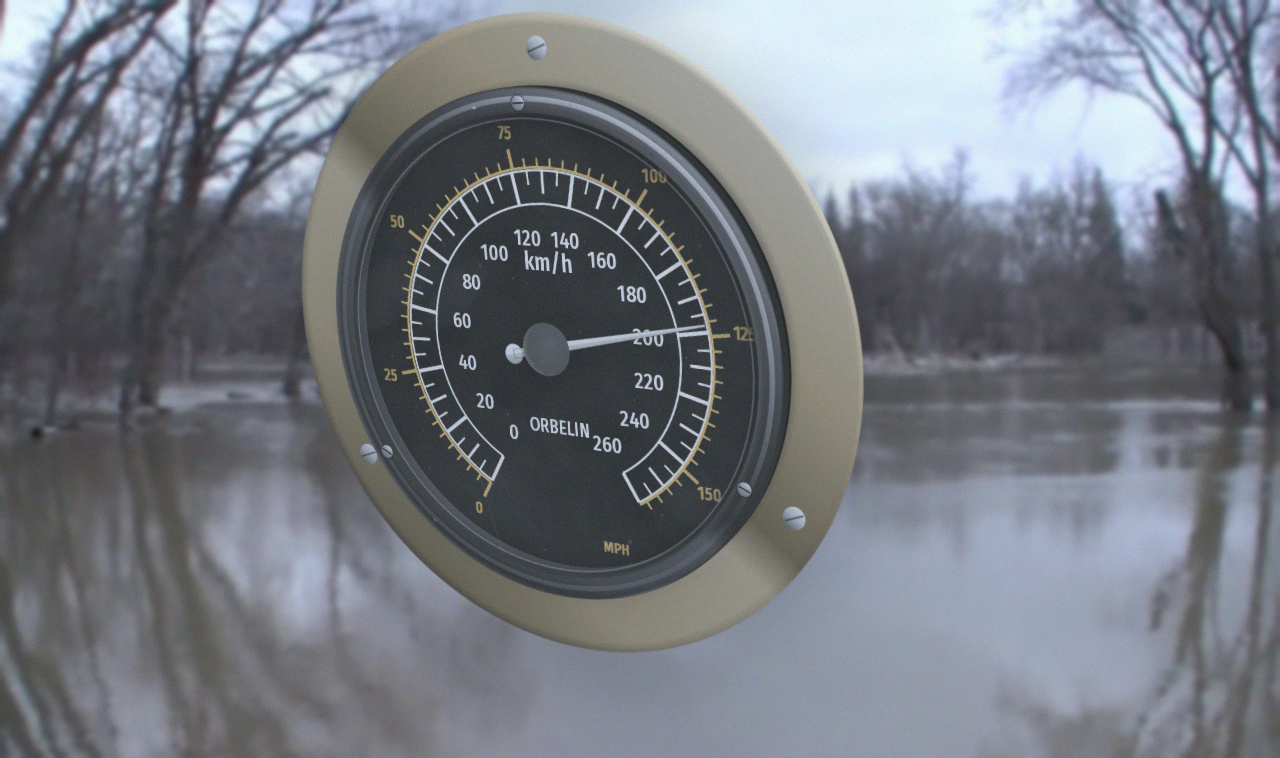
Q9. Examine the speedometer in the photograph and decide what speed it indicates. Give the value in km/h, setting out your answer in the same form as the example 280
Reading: 197.5
